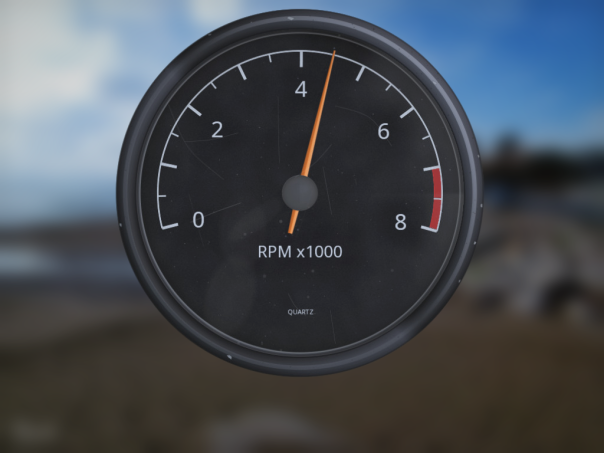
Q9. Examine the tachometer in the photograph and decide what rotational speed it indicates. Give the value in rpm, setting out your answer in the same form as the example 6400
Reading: 4500
